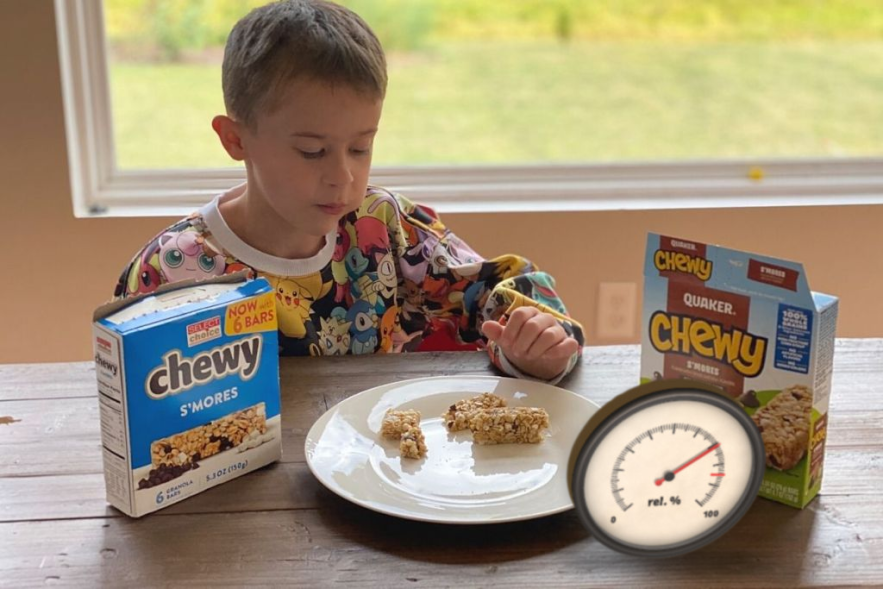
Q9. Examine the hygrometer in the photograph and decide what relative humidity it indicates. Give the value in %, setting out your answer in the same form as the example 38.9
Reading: 70
